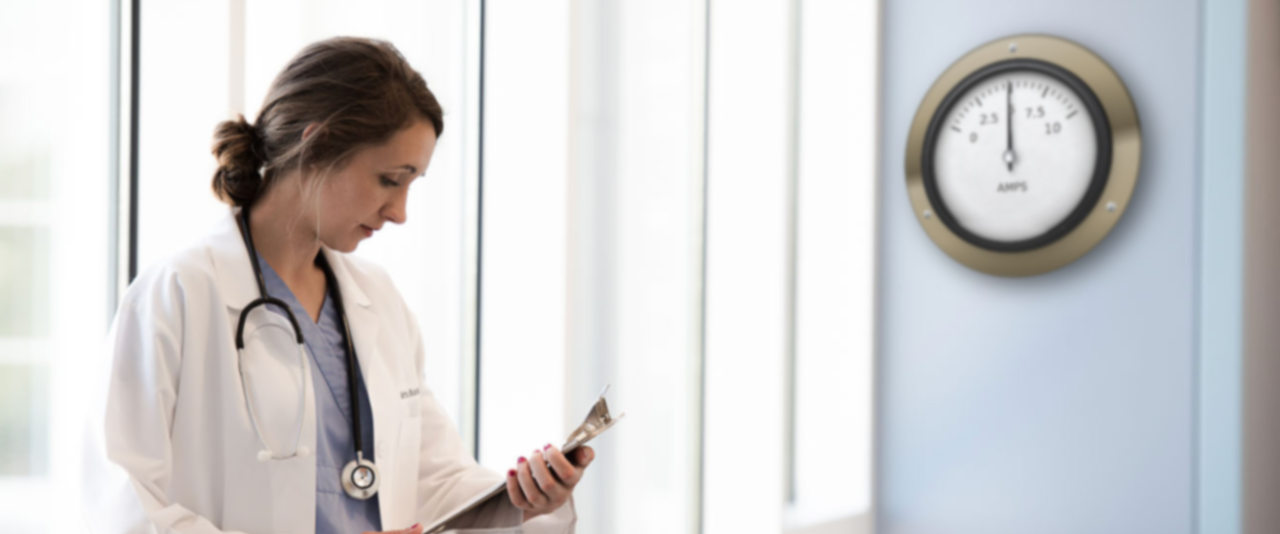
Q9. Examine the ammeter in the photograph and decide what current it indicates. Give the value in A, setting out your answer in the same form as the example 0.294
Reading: 5
